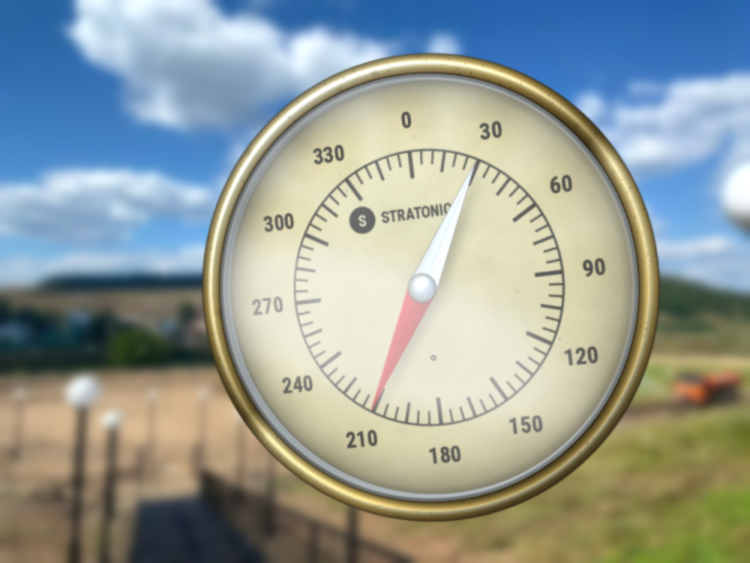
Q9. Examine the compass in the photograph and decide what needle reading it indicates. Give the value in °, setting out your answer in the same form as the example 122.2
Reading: 210
